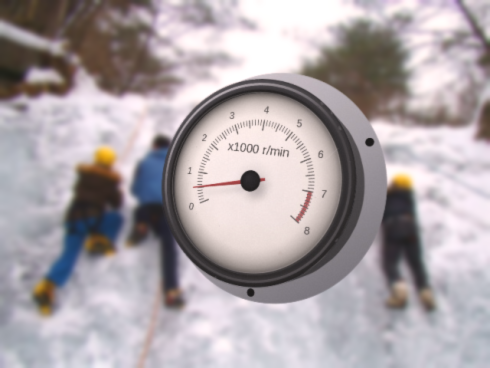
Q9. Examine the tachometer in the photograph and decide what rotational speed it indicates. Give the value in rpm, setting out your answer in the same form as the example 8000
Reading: 500
